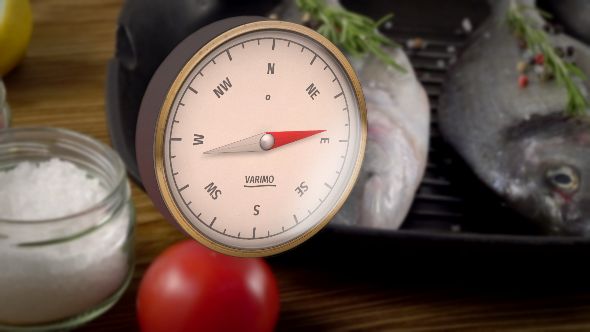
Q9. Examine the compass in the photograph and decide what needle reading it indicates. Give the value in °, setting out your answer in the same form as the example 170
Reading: 80
